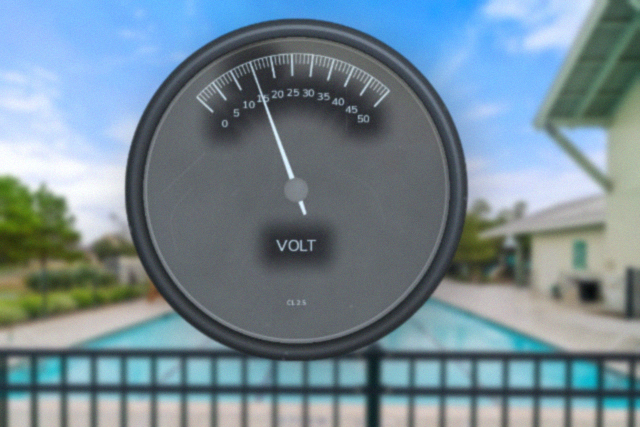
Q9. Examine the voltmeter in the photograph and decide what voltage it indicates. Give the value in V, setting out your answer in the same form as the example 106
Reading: 15
